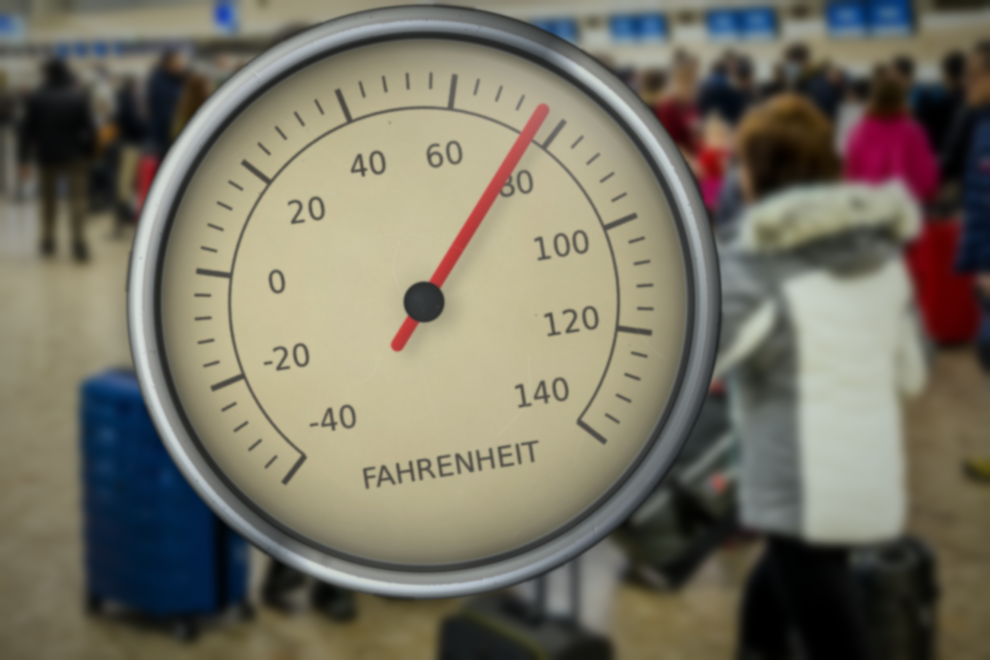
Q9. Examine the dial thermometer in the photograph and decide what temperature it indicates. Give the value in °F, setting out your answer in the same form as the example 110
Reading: 76
